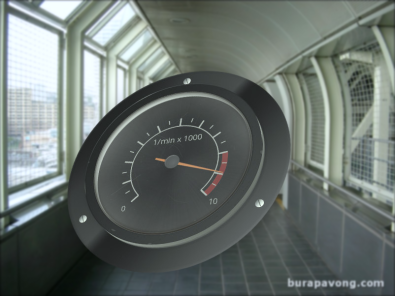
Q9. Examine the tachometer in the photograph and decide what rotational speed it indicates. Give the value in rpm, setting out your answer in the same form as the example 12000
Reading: 9000
